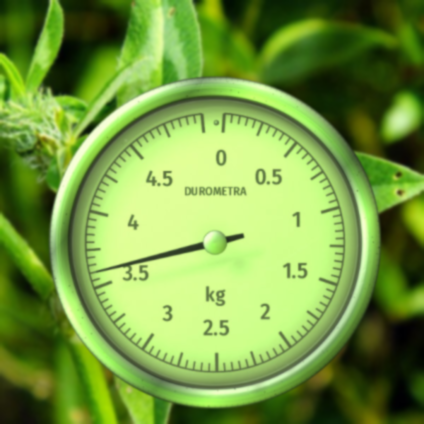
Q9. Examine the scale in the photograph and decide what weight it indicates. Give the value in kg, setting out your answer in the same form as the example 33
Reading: 3.6
